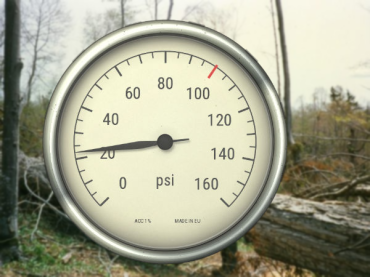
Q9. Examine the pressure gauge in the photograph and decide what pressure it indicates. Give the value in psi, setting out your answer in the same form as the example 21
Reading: 22.5
